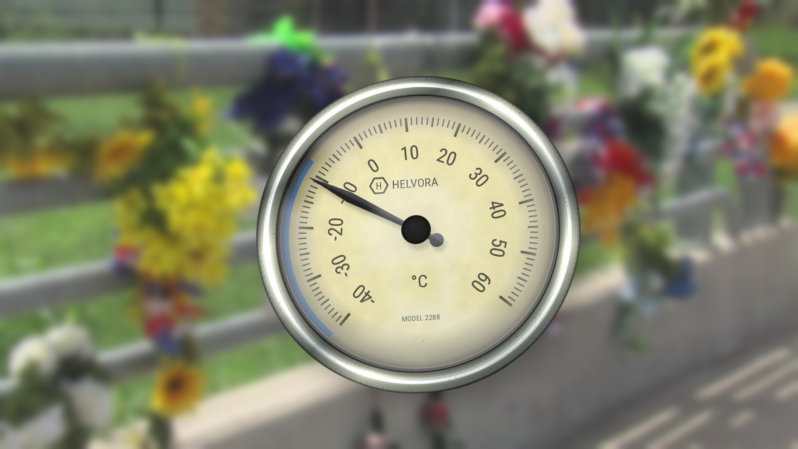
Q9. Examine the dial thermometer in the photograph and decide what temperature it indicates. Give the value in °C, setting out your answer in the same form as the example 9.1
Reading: -11
